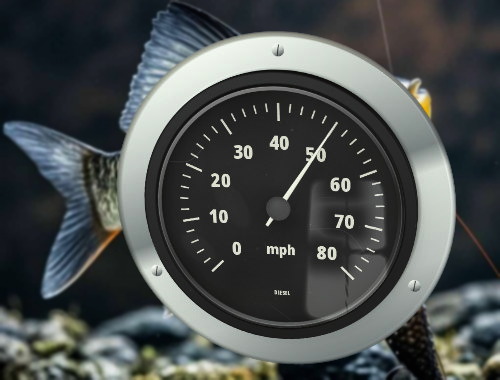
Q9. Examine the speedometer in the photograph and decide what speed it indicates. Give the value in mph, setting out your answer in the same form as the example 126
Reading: 50
